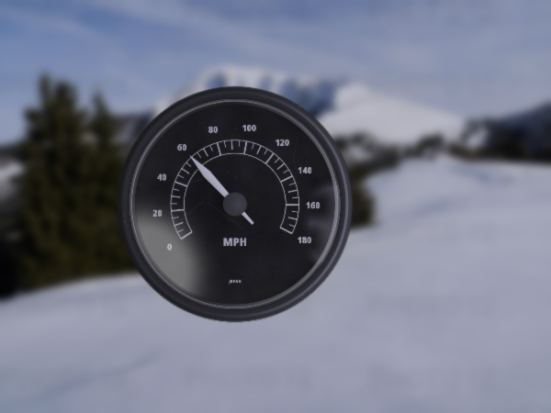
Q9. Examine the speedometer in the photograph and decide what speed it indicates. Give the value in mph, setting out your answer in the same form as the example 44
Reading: 60
